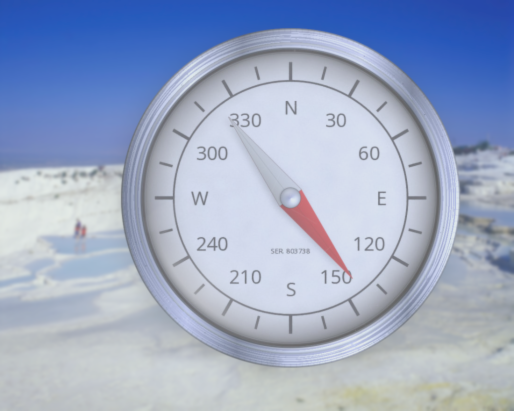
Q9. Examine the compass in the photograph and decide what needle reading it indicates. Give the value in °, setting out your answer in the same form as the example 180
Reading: 142.5
